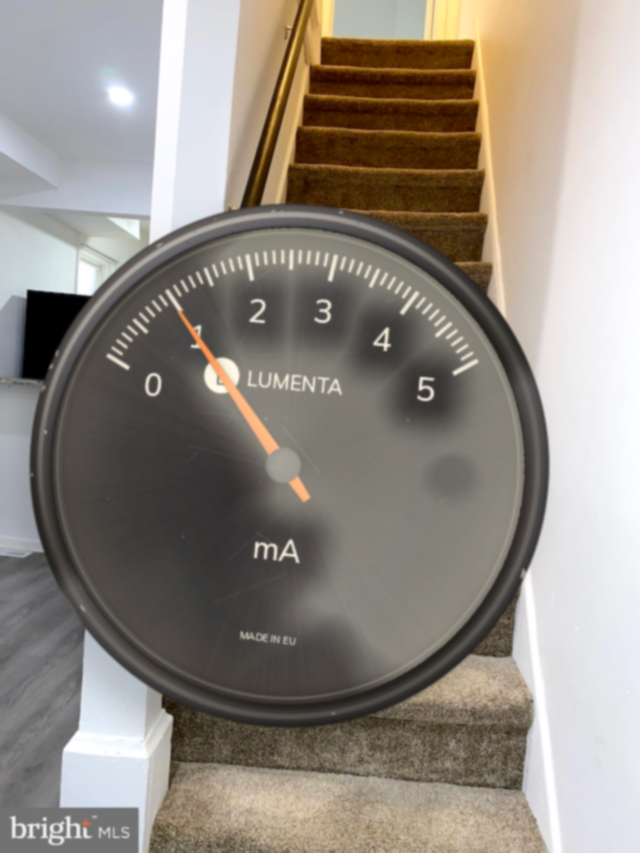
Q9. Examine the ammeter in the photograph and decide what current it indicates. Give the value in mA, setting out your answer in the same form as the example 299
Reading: 1
